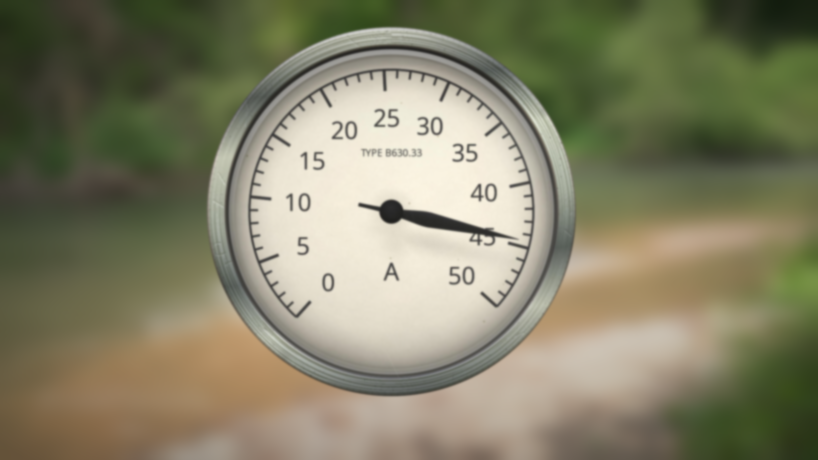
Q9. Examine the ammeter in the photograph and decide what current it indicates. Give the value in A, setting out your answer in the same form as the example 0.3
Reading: 44.5
